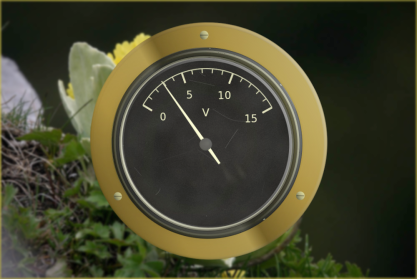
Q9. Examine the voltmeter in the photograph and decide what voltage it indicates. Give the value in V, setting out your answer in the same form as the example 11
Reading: 3
